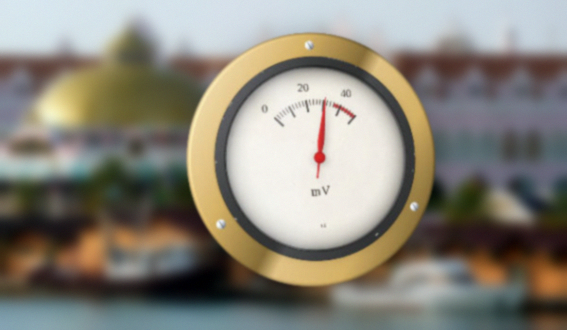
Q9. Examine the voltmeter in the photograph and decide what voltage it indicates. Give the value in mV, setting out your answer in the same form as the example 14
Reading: 30
